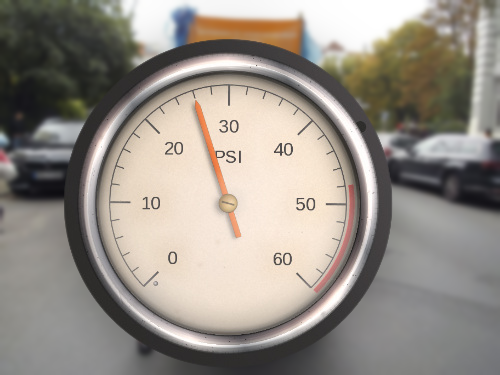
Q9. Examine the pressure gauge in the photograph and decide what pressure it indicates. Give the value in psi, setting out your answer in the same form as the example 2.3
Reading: 26
